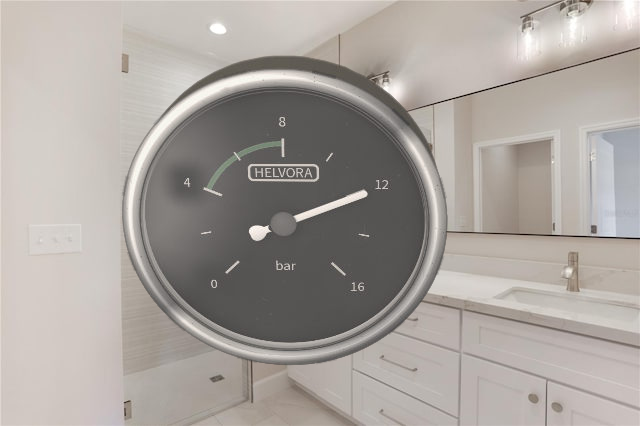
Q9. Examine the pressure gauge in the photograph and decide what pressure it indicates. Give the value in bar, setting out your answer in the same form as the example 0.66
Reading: 12
